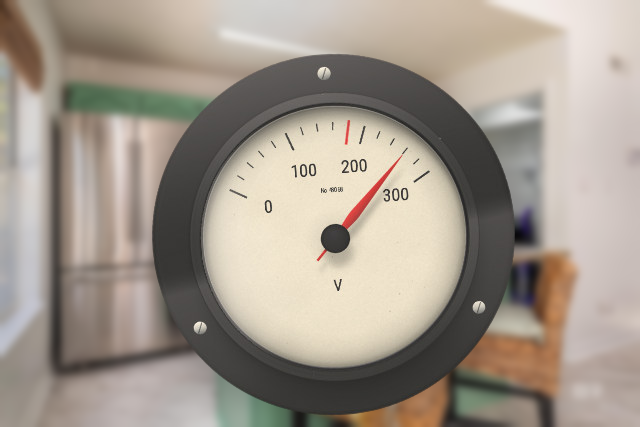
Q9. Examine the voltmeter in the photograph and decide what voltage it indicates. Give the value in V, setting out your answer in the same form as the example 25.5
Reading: 260
